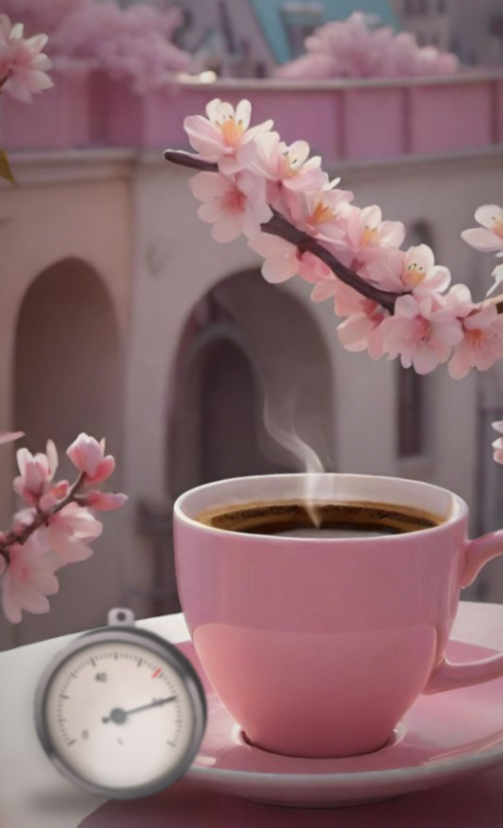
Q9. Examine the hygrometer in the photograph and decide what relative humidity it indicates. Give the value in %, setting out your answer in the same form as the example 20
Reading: 80
